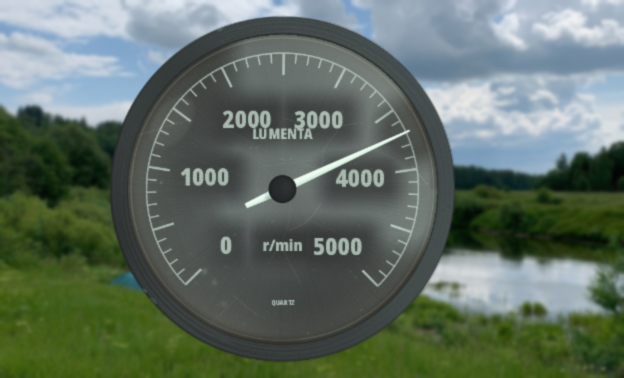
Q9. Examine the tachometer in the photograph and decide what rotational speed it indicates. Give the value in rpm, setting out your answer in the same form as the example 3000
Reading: 3700
